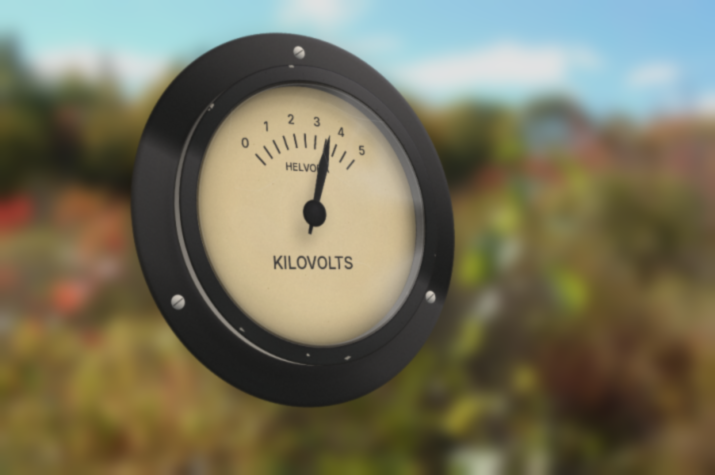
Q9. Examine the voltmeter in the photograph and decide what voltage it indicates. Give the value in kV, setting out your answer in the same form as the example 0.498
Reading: 3.5
